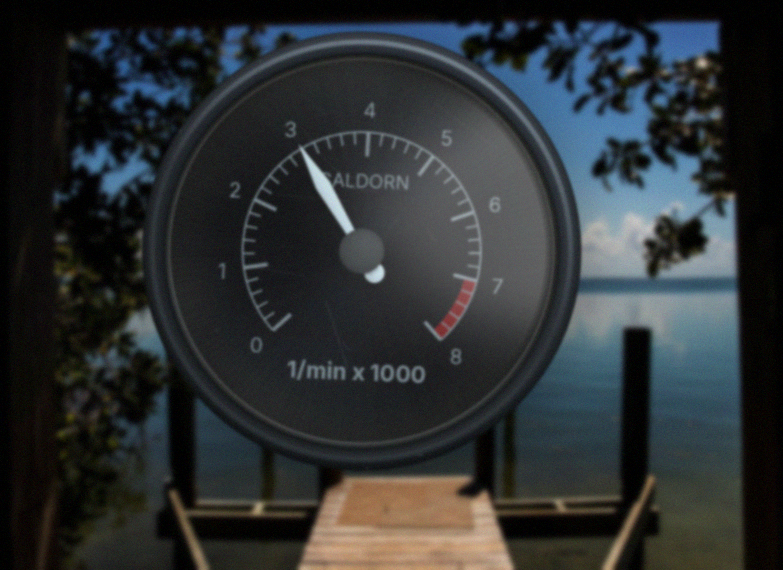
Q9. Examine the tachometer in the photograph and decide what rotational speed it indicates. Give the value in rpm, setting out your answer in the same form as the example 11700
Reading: 3000
